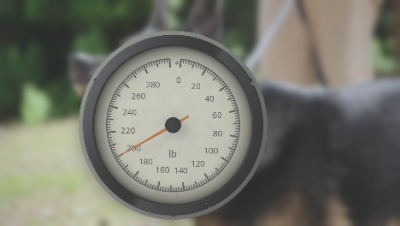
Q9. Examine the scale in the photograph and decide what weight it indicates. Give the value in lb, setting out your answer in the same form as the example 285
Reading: 200
